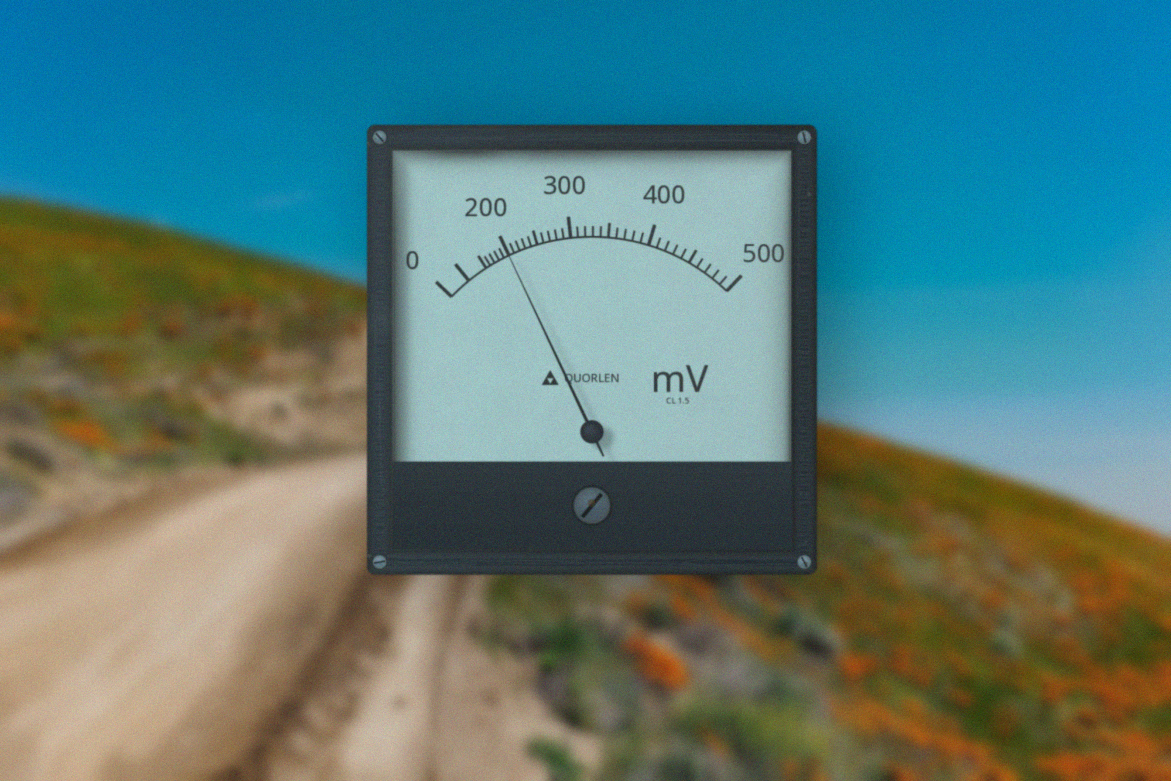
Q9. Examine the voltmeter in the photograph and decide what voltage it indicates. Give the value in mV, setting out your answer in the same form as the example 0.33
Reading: 200
